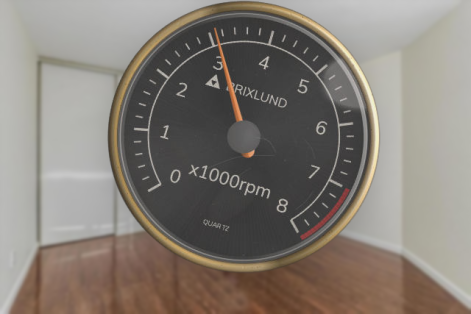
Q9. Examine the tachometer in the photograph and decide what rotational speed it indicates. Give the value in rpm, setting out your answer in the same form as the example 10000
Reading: 3100
